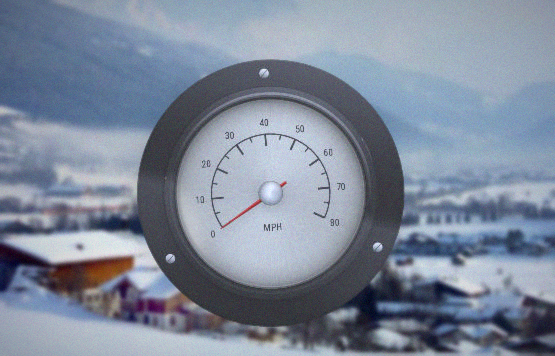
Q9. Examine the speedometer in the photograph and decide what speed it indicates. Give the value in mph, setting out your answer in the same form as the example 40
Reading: 0
